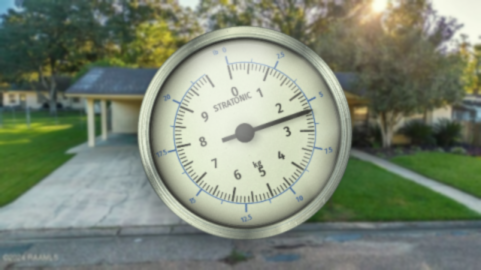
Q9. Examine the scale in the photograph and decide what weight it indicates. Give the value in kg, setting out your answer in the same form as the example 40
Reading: 2.5
